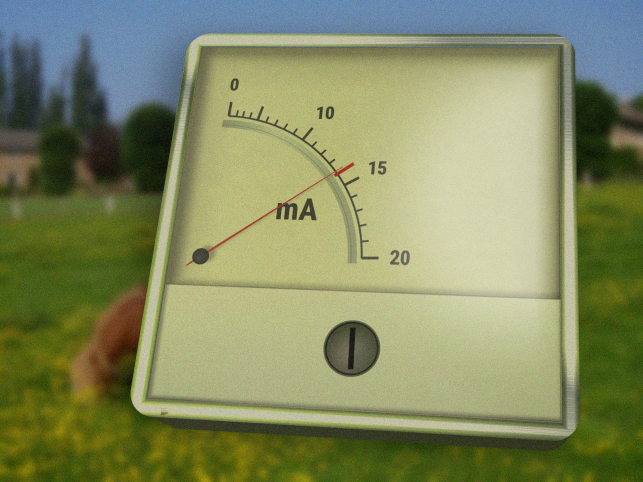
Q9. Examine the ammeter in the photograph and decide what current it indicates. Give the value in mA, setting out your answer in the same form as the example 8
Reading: 14
